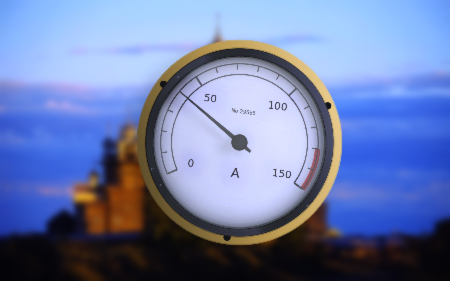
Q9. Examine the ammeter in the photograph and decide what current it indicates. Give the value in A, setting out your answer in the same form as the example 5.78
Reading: 40
